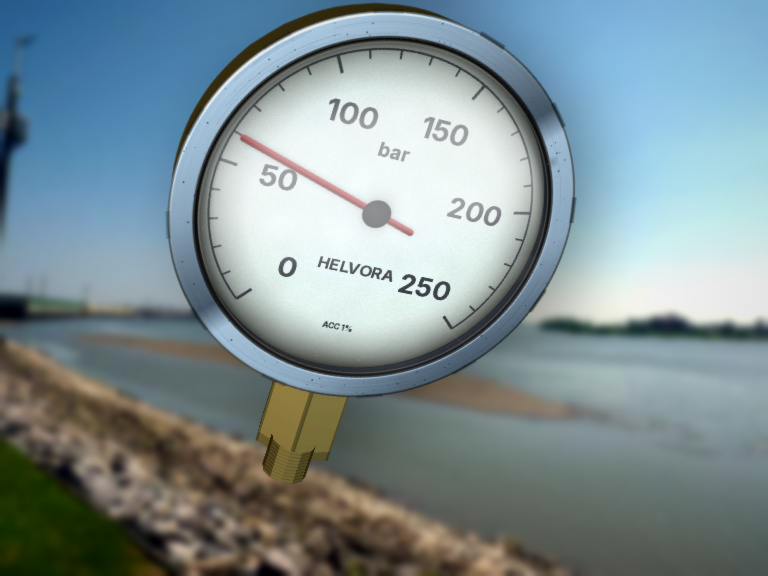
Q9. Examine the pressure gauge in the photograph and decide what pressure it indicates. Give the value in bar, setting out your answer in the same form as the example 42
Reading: 60
